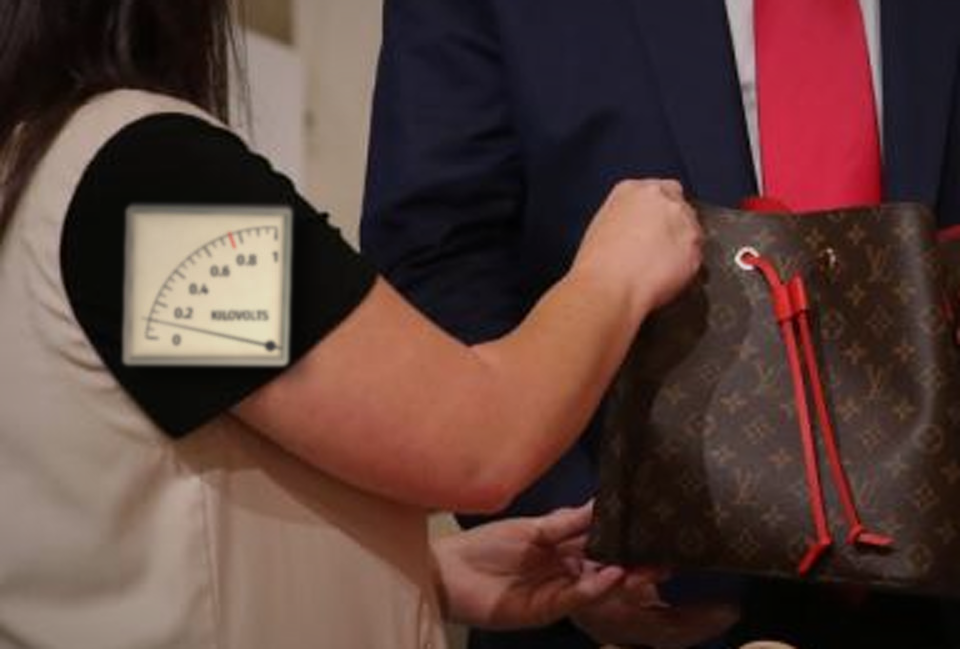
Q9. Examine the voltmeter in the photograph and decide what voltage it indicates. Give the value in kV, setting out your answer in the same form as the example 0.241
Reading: 0.1
